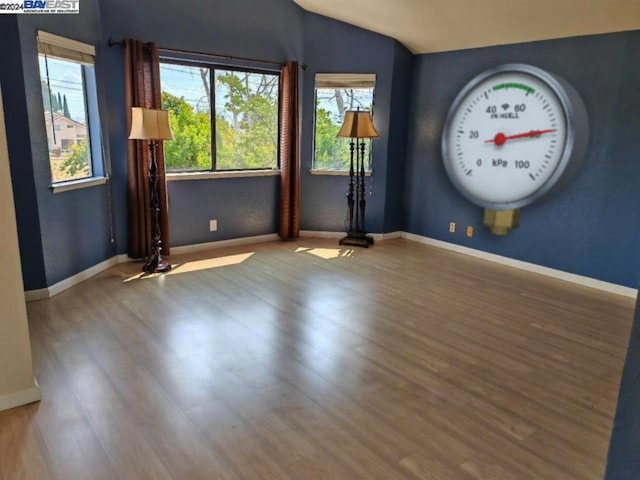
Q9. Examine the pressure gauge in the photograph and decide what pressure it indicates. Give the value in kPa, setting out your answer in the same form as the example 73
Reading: 80
